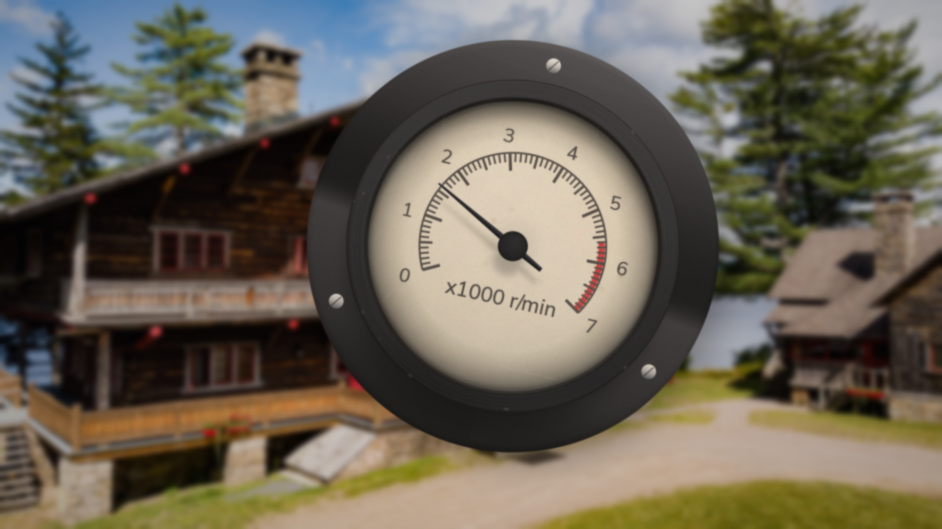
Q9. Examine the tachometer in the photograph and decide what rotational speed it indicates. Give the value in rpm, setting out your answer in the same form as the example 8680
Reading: 1600
